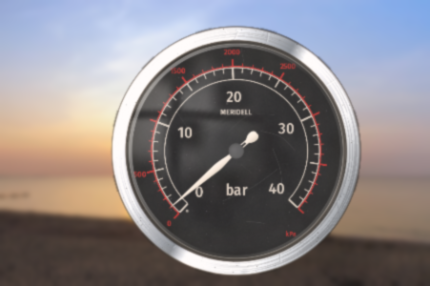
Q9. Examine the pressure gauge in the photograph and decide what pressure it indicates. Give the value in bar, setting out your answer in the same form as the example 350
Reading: 1
